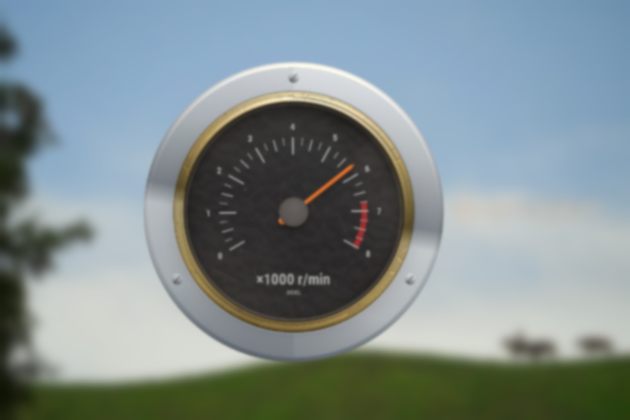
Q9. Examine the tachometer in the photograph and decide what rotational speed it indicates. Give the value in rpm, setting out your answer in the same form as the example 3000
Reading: 5750
